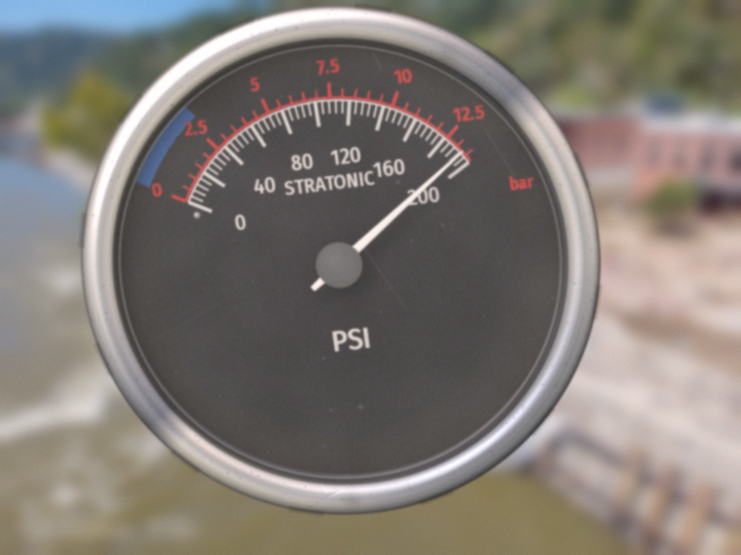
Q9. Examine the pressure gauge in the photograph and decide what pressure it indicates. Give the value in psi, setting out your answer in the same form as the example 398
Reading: 192
